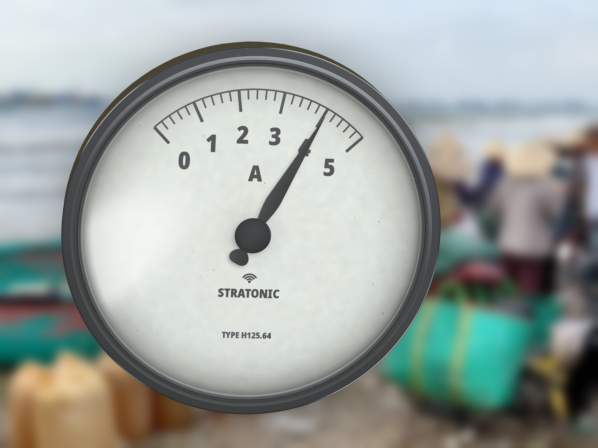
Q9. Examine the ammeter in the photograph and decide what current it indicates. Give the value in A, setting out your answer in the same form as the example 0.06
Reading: 4
